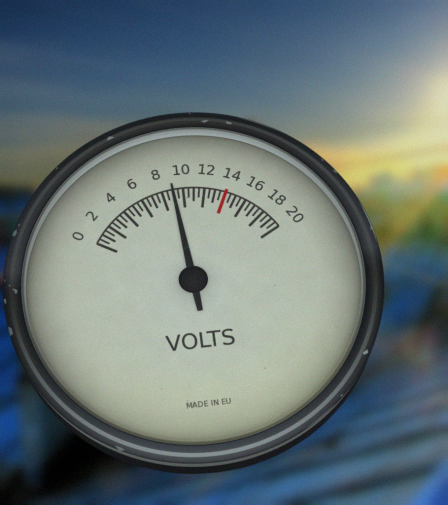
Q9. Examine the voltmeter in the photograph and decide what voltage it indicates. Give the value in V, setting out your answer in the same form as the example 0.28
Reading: 9
